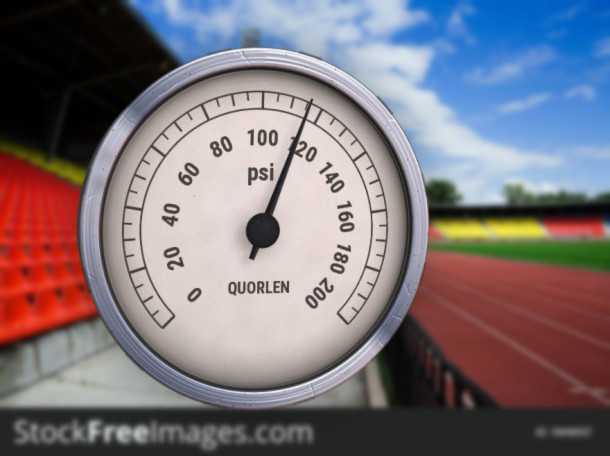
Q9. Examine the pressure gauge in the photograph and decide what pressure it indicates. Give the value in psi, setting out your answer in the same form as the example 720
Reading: 115
